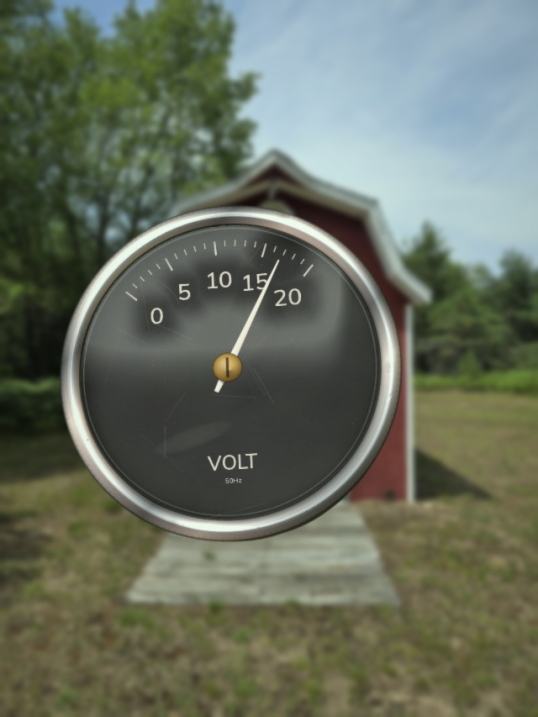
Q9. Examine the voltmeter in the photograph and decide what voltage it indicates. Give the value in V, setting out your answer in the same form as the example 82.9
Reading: 17
